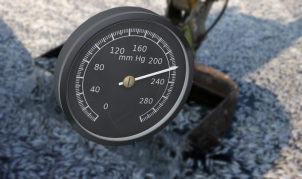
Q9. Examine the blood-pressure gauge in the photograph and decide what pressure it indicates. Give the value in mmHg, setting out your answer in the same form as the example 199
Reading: 220
